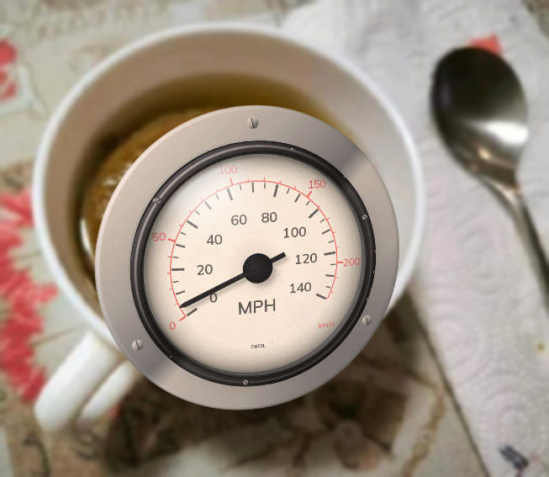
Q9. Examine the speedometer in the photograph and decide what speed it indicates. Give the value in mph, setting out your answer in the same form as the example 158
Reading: 5
